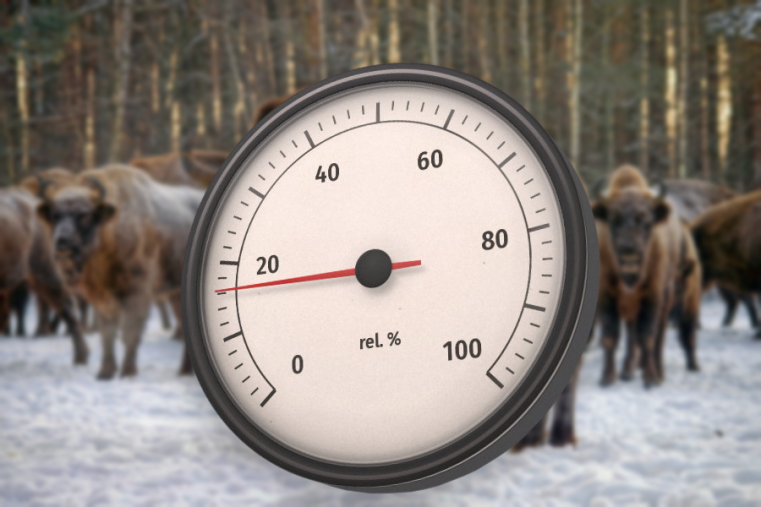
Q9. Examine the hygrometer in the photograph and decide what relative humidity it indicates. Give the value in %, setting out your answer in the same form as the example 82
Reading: 16
